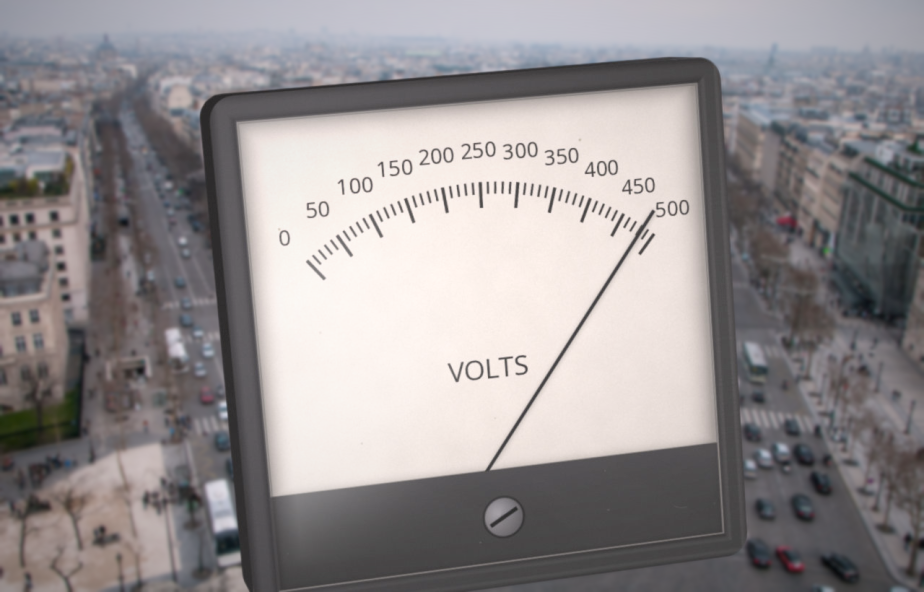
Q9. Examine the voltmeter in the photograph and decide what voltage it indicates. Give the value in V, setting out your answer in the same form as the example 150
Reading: 480
